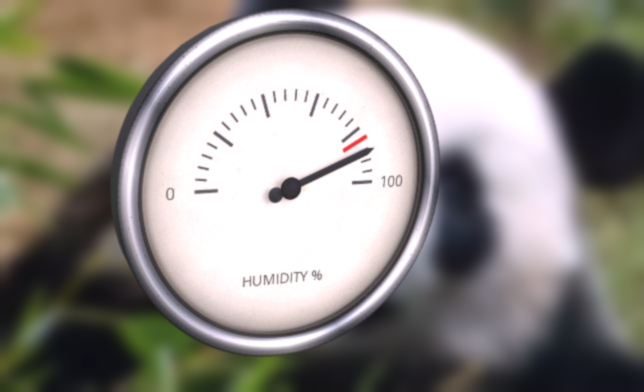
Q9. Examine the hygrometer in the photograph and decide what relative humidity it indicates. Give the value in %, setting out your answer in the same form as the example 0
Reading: 88
